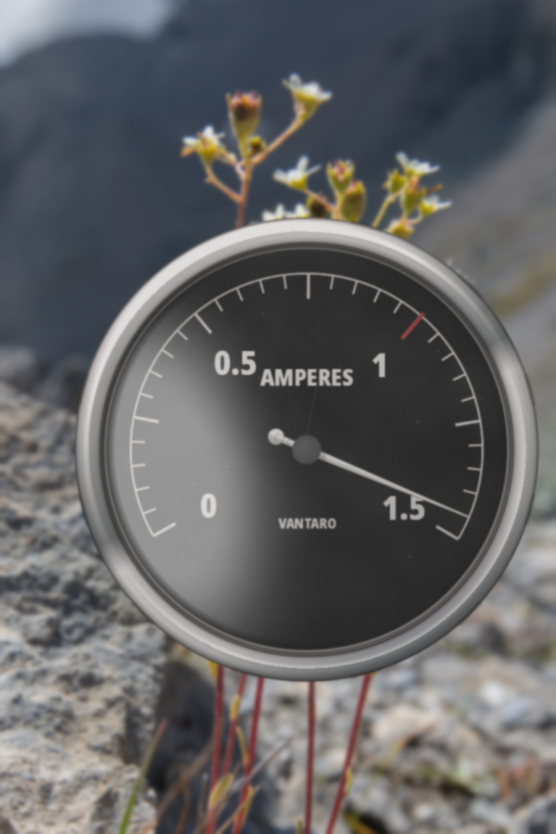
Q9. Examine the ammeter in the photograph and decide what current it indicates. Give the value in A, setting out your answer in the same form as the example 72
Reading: 1.45
